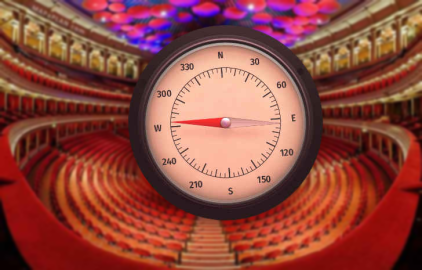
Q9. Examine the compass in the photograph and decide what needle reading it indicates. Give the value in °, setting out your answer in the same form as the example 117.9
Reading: 275
